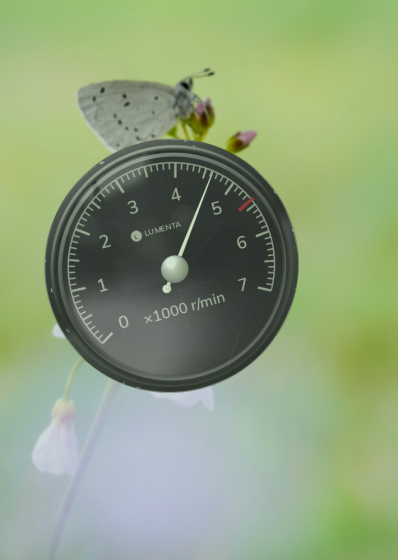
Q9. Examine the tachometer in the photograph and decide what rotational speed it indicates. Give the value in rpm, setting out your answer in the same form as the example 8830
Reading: 4600
